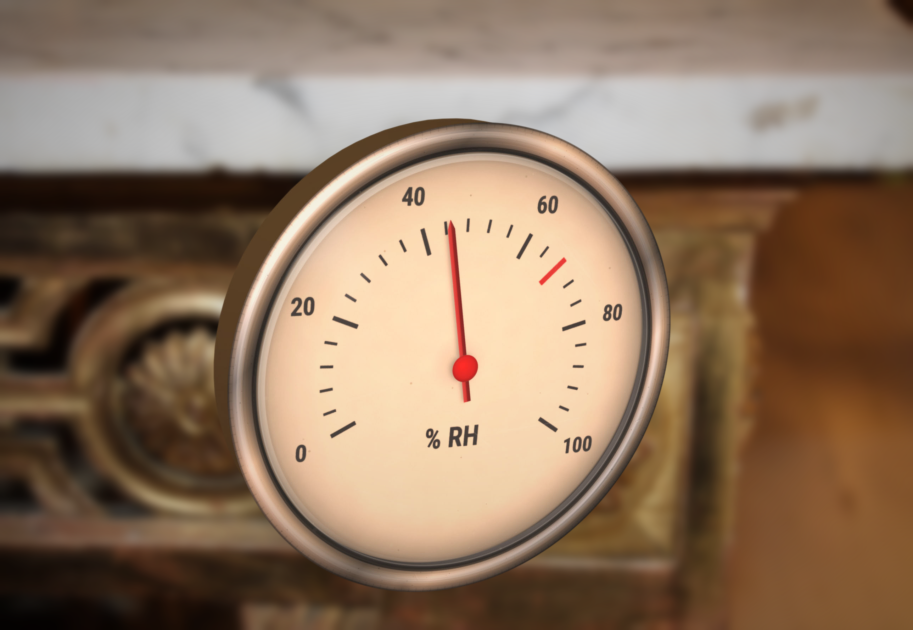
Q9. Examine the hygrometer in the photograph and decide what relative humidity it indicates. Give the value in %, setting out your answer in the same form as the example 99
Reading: 44
